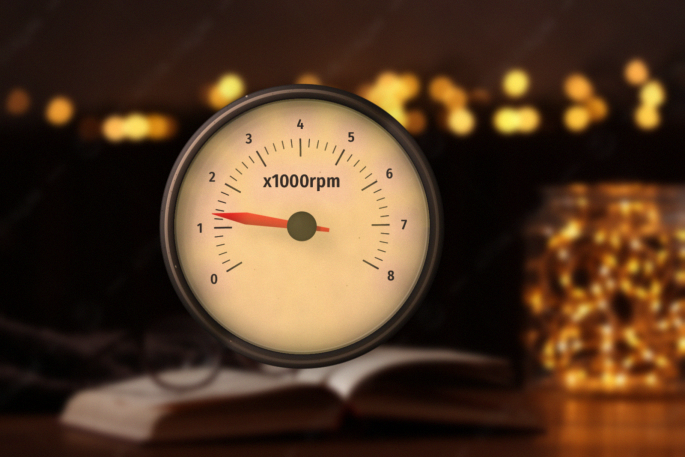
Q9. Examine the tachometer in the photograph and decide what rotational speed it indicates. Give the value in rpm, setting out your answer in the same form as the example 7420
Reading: 1300
